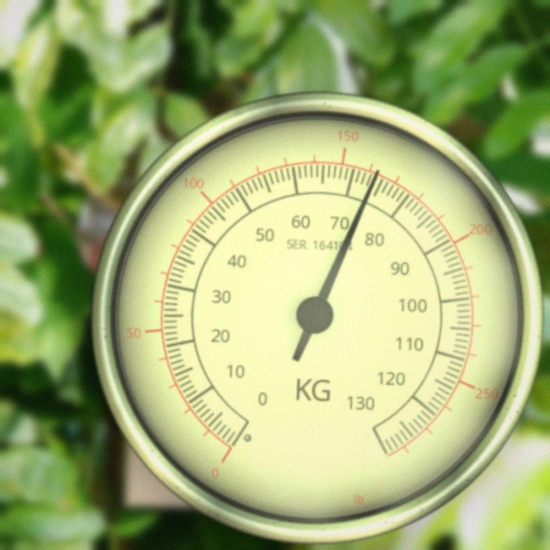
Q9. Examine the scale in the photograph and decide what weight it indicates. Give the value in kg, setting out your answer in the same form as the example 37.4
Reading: 74
